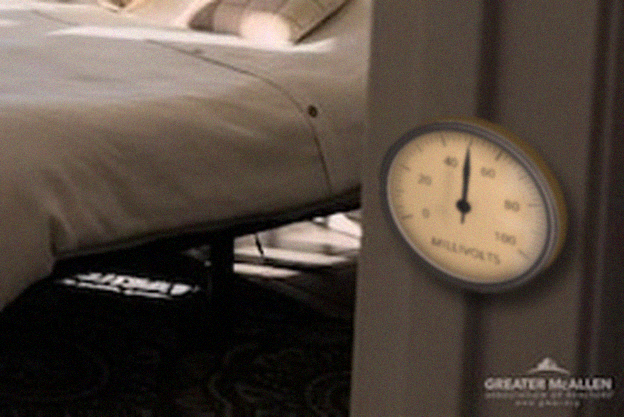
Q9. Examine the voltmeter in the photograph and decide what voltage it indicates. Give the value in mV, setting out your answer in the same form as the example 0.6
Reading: 50
